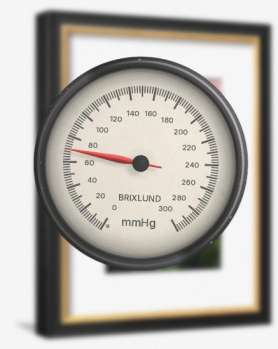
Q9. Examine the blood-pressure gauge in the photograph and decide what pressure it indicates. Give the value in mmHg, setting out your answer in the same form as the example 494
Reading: 70
